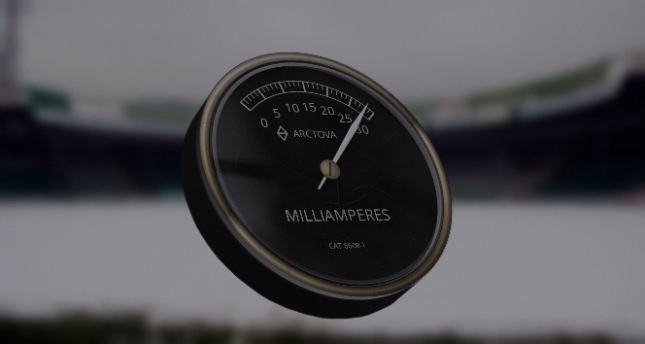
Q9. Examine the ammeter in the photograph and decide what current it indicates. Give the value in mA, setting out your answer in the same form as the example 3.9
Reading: 28
